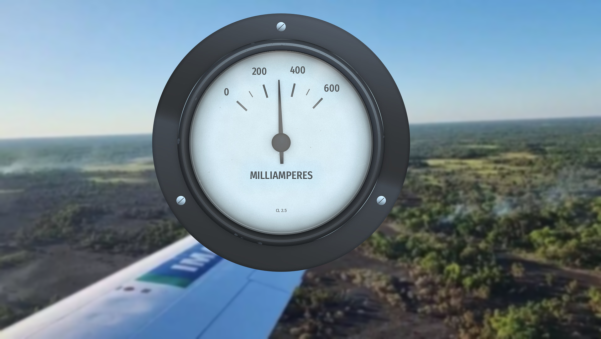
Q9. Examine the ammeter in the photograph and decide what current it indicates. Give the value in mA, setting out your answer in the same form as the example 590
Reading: 300
